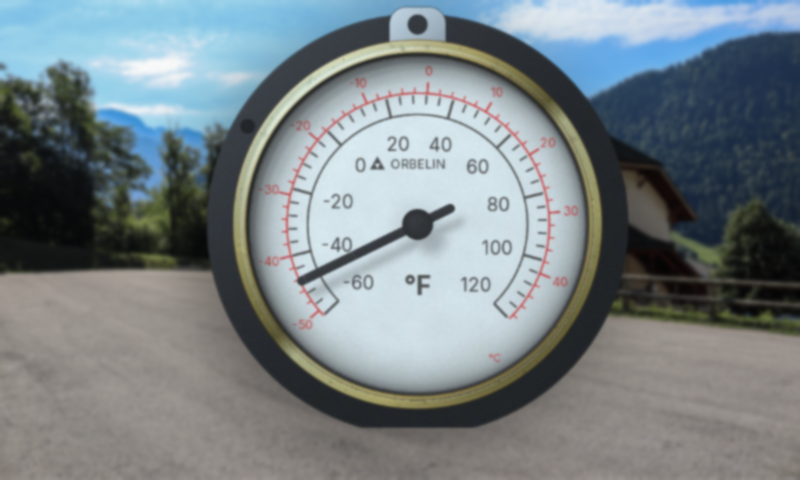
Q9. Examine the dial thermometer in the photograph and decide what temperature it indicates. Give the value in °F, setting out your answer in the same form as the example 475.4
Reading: -48
